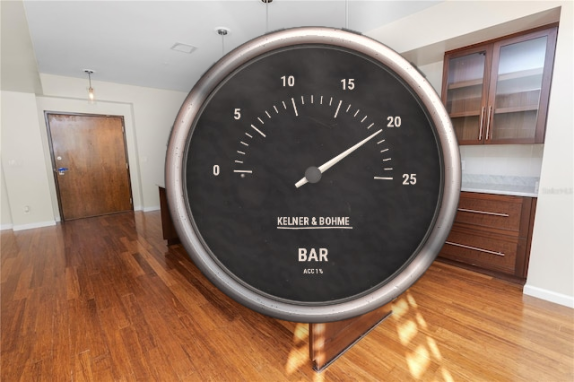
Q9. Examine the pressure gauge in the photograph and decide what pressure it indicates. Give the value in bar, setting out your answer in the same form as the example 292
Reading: 20
